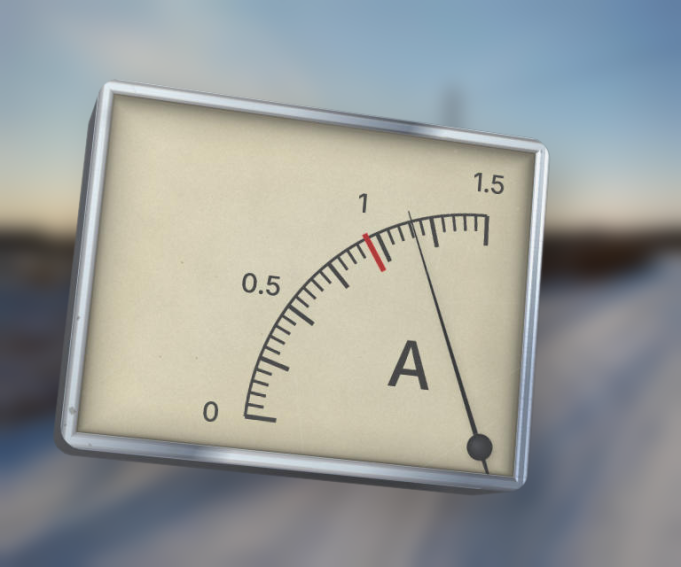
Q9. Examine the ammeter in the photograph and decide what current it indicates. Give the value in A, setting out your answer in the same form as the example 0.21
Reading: 1.15
